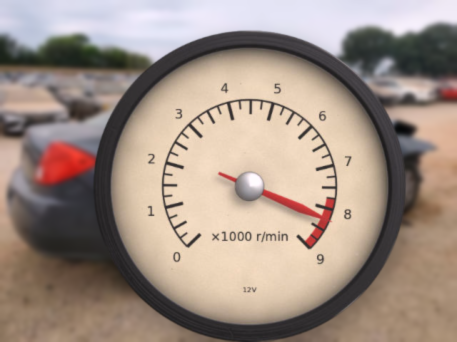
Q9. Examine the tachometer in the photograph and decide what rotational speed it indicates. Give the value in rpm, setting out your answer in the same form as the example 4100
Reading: 8250
